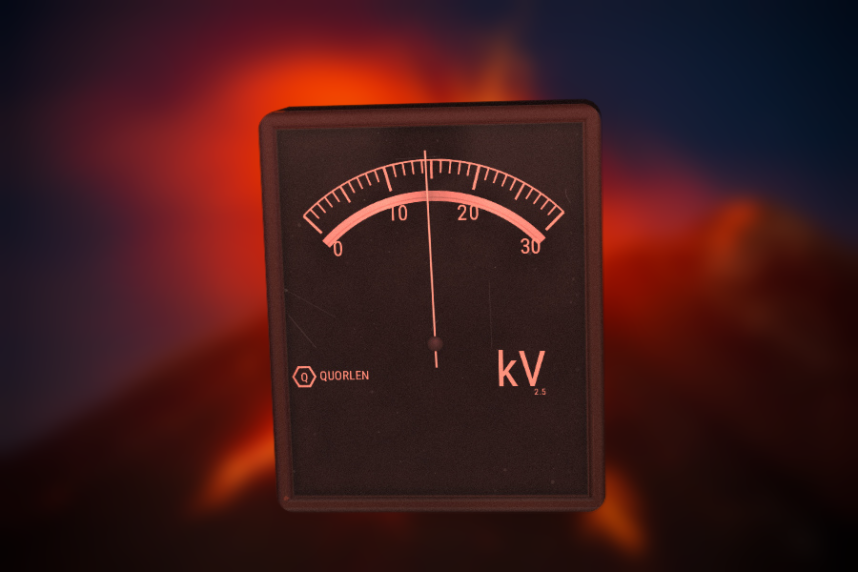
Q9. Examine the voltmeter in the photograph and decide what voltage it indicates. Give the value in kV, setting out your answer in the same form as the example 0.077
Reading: 14.5
